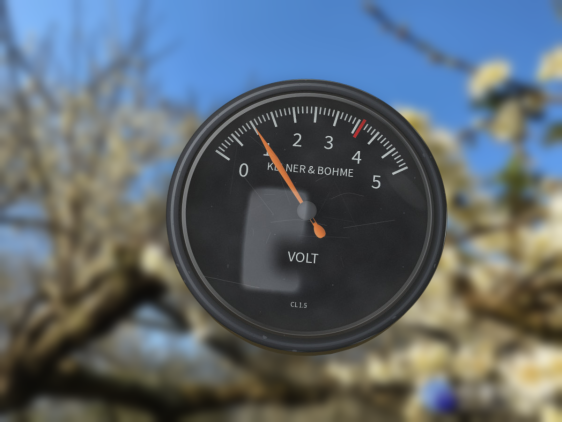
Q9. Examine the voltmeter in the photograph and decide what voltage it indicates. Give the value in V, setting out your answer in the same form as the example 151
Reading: 1
